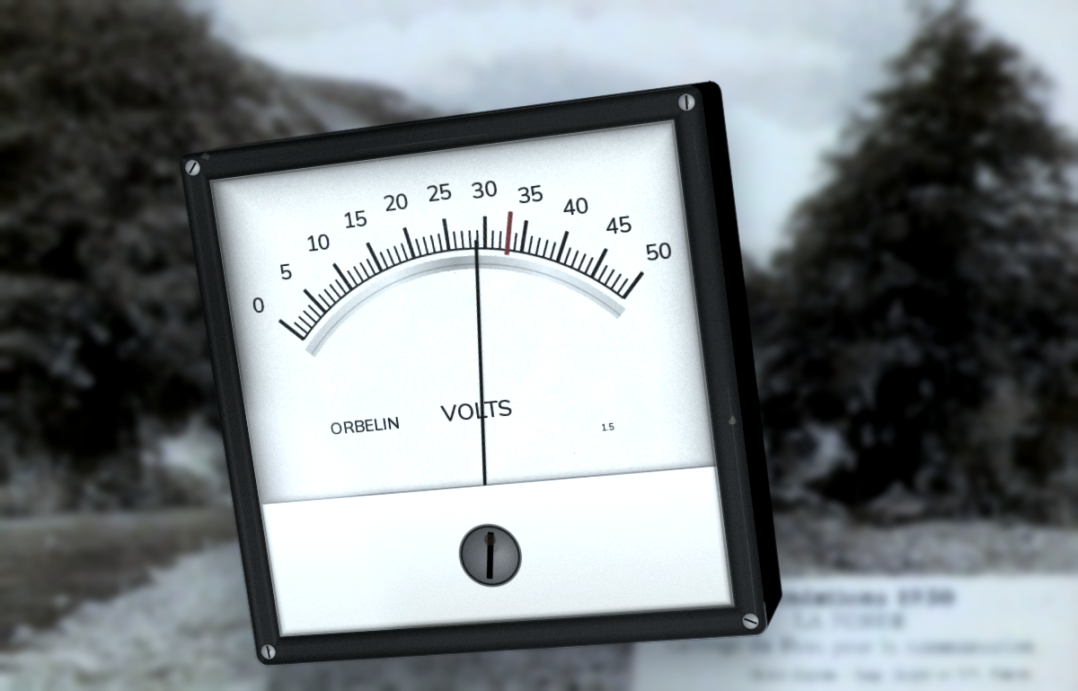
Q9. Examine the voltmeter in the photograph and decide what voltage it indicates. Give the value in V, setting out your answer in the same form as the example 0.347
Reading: 29
